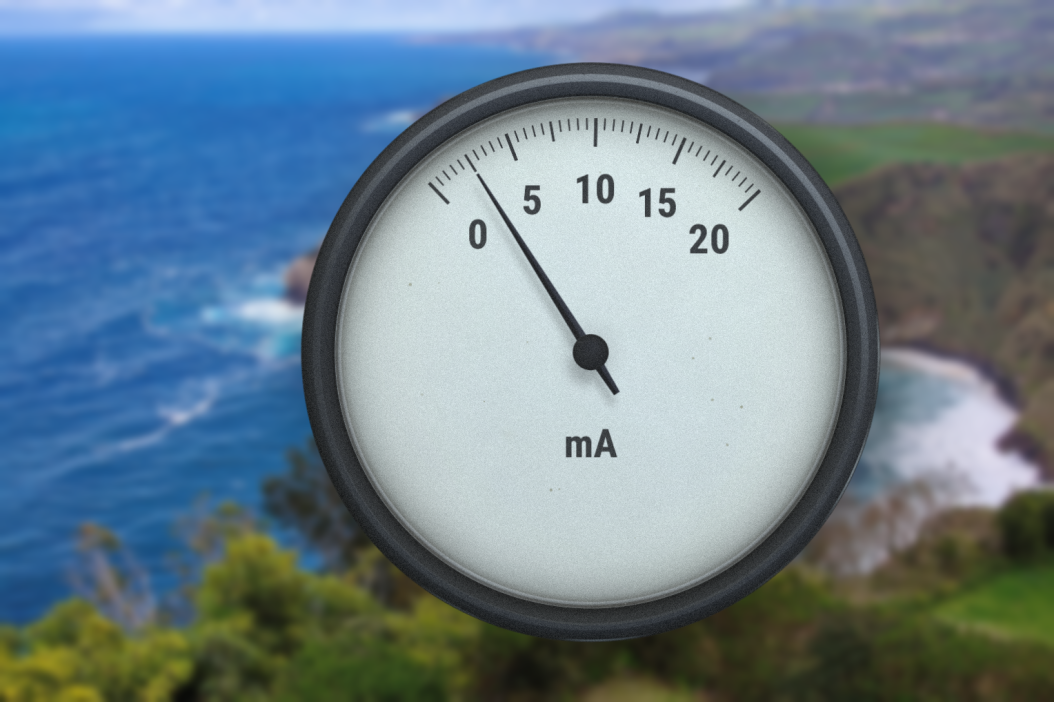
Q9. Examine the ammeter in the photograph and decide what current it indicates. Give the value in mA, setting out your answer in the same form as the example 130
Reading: 2.5
